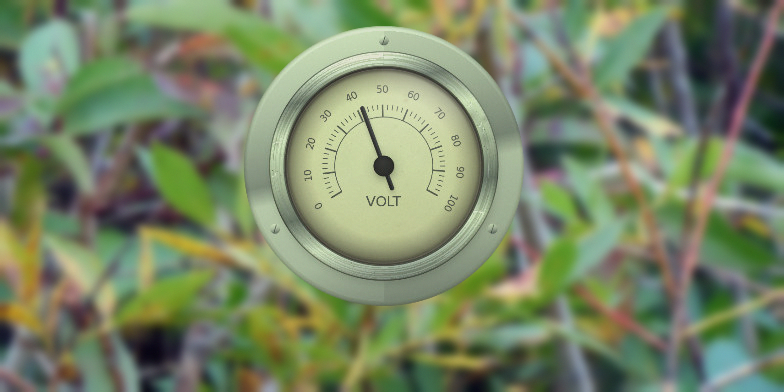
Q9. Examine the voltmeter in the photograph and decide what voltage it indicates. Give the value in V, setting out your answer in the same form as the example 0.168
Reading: 42
